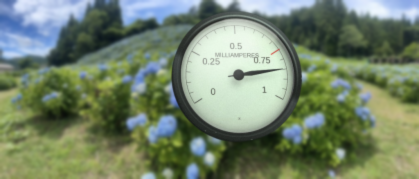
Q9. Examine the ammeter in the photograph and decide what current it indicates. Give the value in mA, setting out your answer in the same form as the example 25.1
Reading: 0.85
